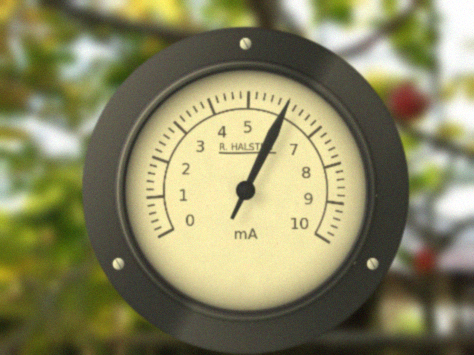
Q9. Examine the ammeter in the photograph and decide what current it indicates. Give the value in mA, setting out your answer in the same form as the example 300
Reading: 6
